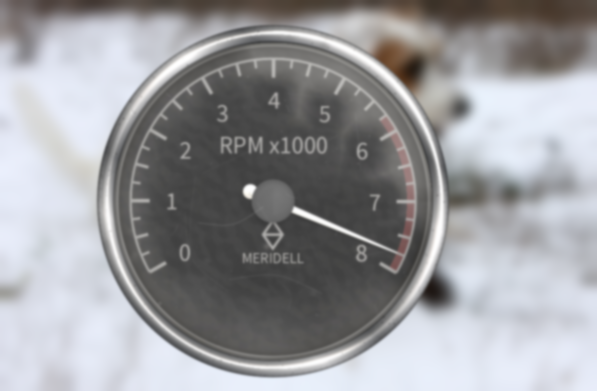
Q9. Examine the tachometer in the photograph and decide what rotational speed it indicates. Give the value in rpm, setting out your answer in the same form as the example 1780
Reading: 7750
